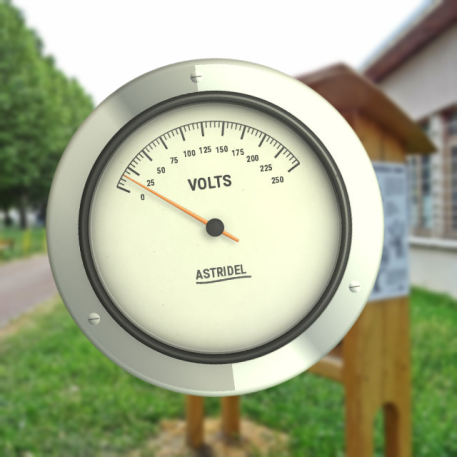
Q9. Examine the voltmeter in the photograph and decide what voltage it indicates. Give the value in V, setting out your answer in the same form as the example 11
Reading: 15
